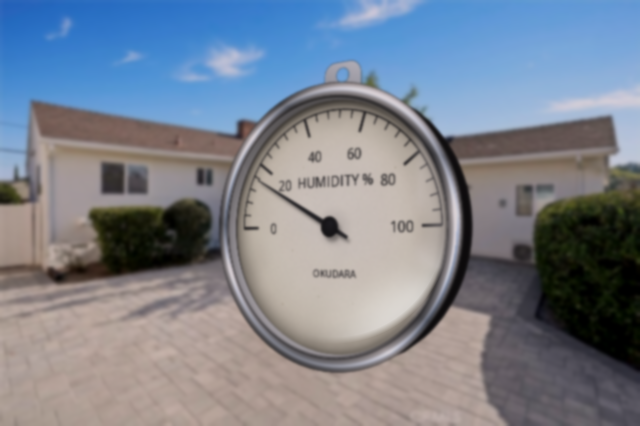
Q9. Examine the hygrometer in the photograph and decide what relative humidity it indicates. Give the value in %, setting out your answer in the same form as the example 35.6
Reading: 16
